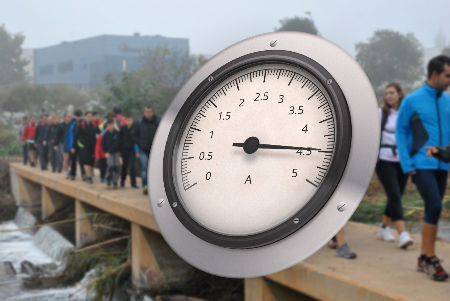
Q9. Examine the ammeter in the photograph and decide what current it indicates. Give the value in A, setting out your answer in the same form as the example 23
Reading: 4.5
